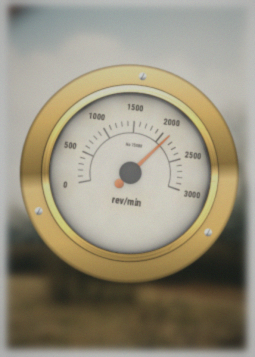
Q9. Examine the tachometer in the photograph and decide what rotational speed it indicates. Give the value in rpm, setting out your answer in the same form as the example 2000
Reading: 2100
